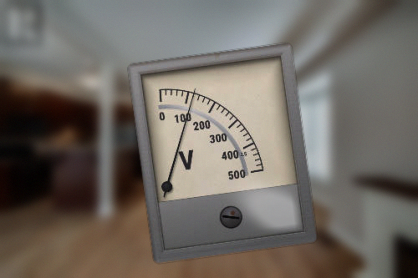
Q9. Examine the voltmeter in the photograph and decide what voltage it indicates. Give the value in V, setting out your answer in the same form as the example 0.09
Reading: 120
